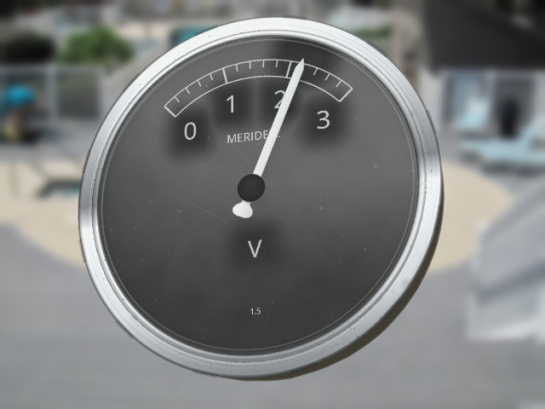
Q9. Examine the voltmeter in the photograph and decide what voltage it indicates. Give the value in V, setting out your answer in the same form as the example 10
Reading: 2.2
